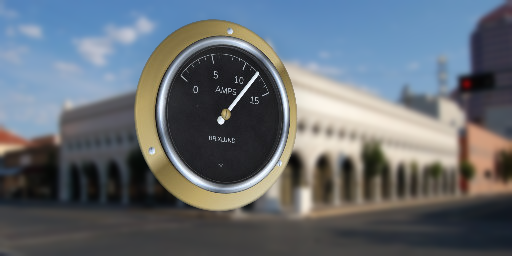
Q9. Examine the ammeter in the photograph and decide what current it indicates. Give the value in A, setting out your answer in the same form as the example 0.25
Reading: 12
